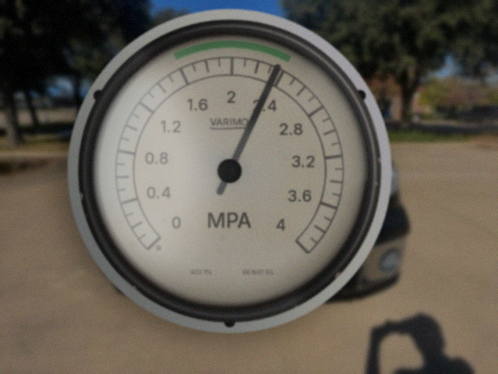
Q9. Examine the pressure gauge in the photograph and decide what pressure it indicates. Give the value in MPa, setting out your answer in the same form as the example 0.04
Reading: 2.35
